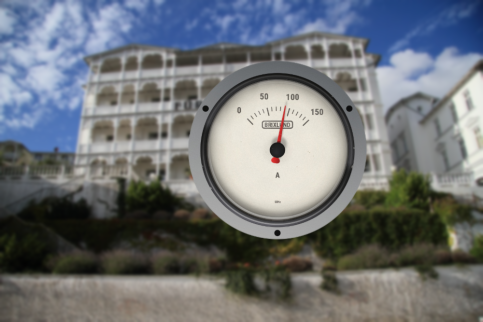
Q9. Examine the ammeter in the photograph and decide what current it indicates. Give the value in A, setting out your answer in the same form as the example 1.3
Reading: 90
